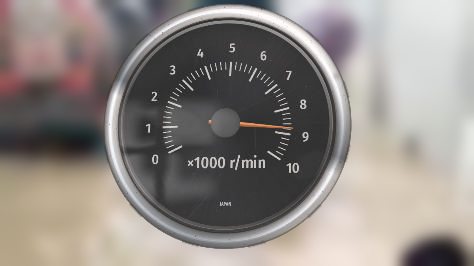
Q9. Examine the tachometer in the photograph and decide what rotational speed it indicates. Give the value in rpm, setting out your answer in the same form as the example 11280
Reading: 8800
